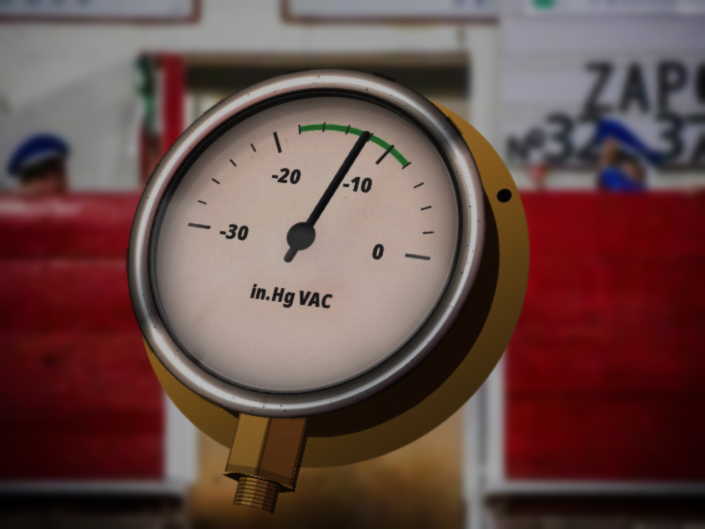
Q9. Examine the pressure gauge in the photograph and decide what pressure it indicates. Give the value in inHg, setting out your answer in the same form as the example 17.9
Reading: -12
